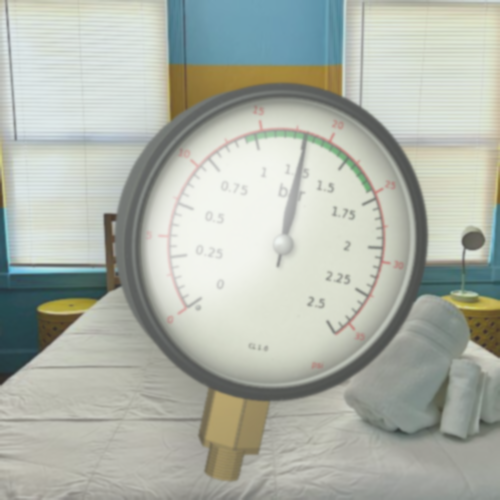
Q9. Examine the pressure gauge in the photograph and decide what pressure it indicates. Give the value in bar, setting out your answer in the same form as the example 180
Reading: 1.25
